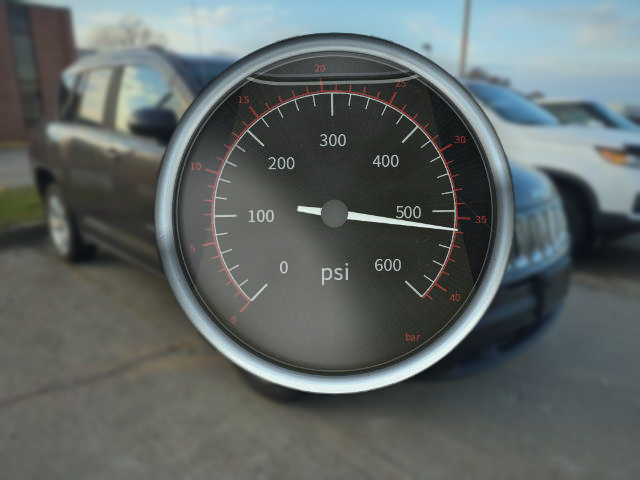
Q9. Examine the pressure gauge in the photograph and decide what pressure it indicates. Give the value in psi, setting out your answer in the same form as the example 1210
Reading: 520
